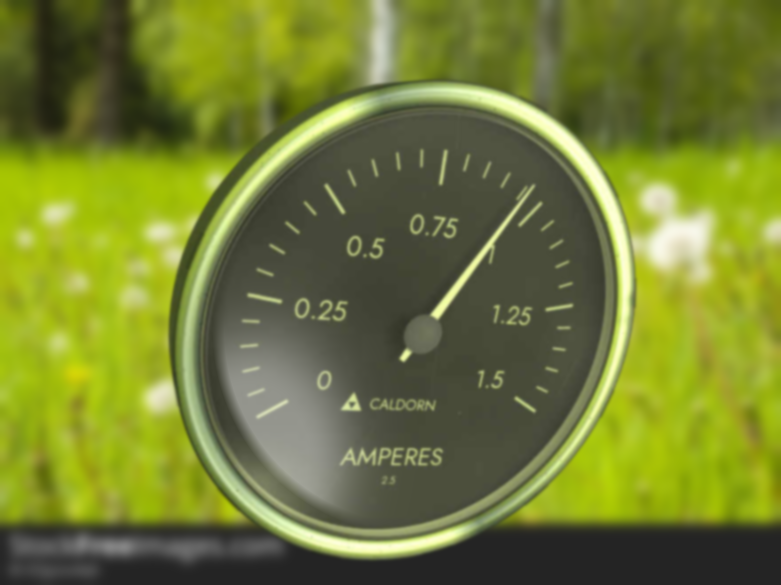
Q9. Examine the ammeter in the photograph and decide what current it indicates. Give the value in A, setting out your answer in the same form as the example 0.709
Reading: 0.95
